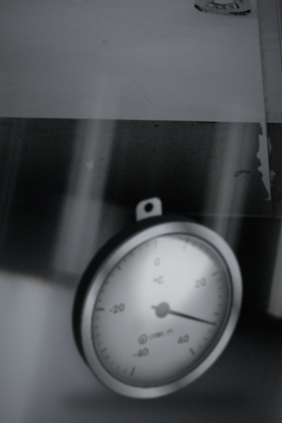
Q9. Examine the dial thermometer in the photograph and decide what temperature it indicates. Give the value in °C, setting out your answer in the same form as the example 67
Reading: 32
